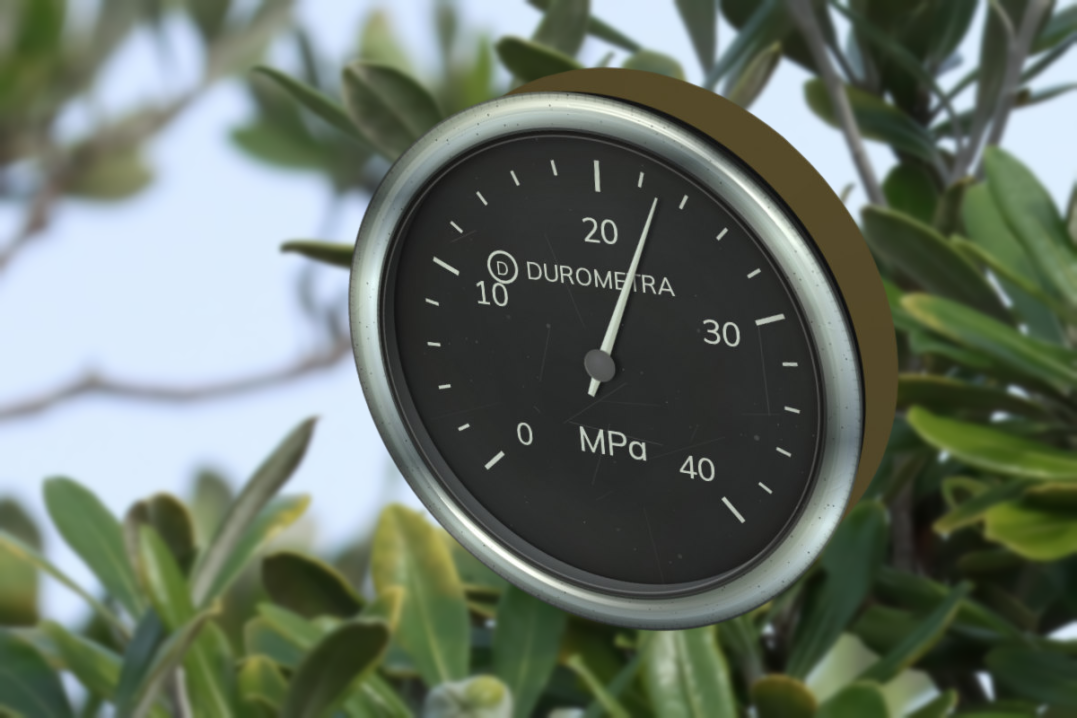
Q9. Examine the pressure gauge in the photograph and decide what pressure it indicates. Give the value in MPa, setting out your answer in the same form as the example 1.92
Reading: 23
